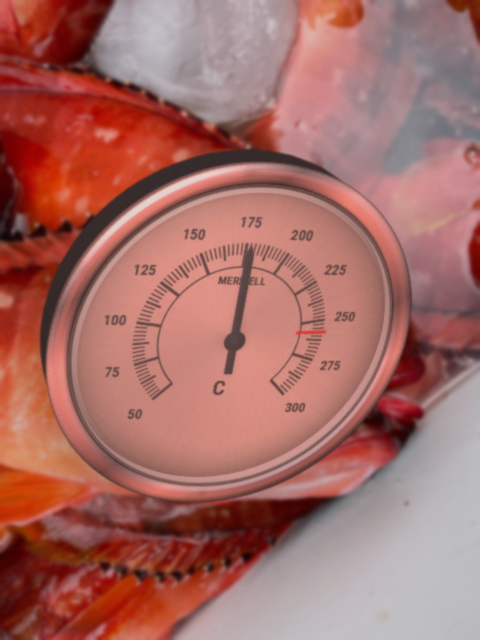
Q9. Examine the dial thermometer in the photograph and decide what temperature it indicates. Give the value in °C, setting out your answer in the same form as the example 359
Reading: 175
